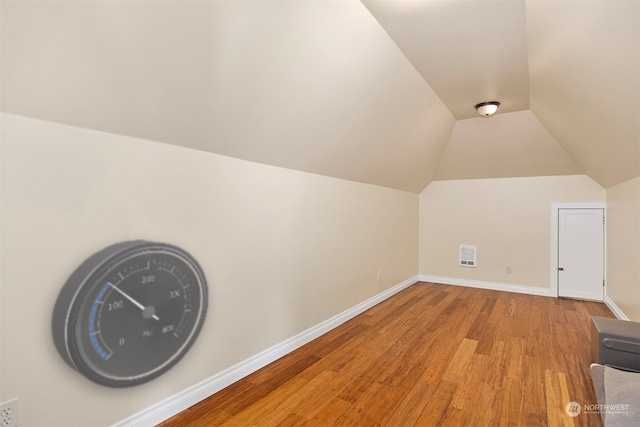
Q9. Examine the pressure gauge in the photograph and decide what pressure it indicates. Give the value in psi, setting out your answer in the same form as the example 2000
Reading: 130
